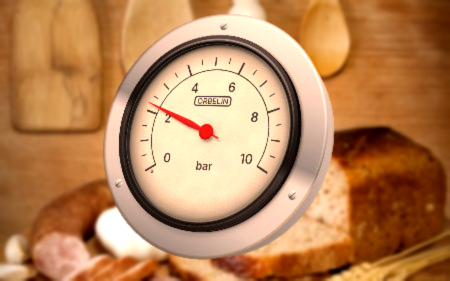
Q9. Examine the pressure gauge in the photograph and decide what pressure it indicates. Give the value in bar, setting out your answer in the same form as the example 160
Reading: 2.25
